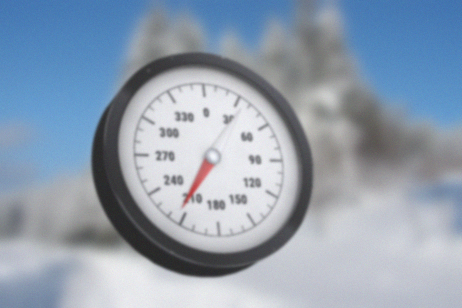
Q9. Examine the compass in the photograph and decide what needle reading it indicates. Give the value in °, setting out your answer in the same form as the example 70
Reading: 215
